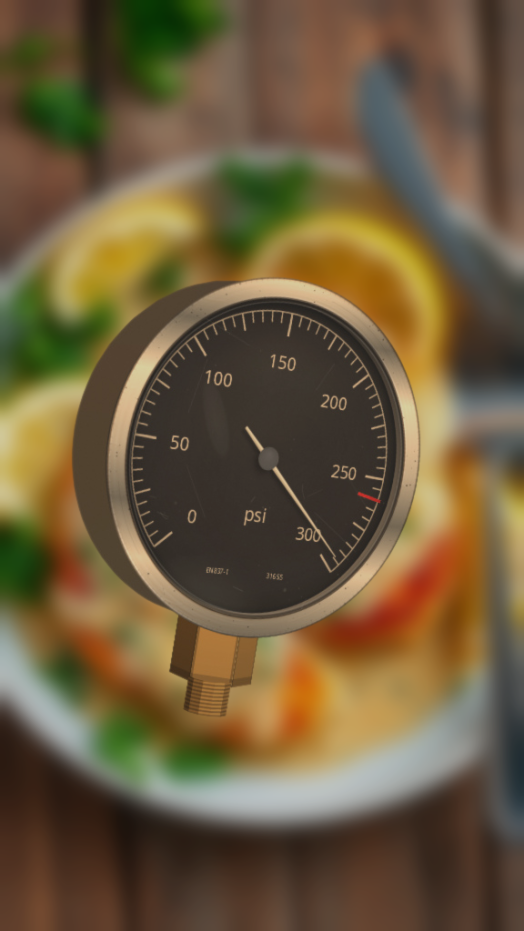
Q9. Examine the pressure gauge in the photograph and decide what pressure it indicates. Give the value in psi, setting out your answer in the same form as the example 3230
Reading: 295
